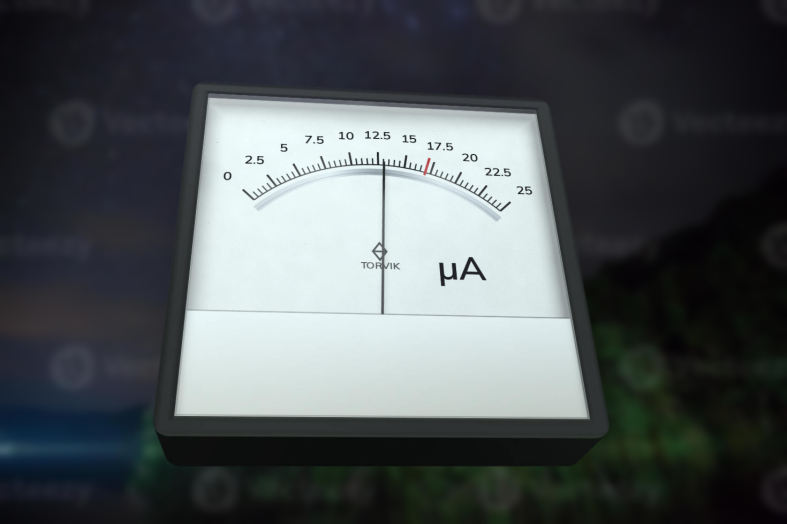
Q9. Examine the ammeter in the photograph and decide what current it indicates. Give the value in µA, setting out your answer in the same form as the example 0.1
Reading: 13
